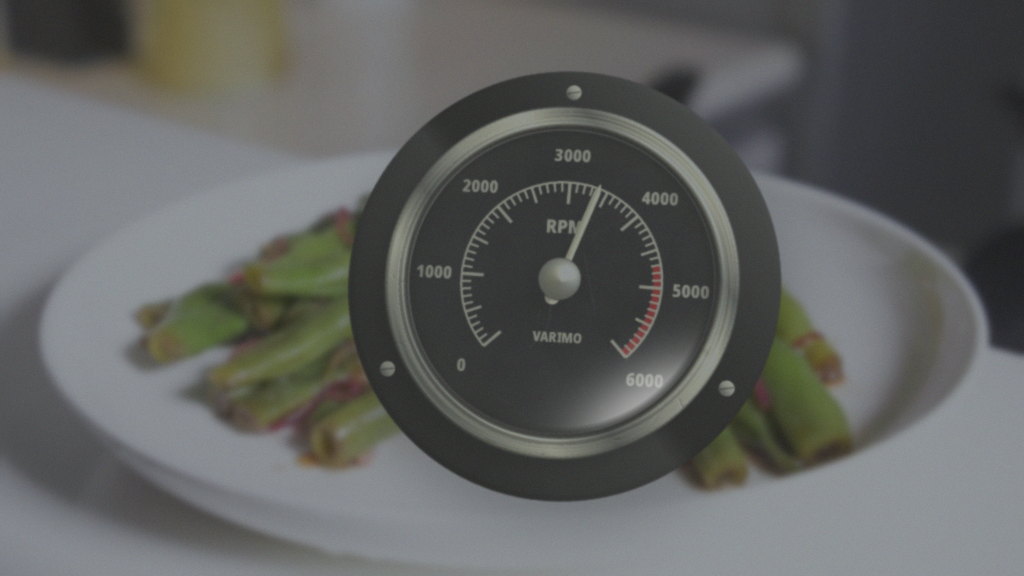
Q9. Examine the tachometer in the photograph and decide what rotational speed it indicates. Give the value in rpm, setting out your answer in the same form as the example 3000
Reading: 3400
